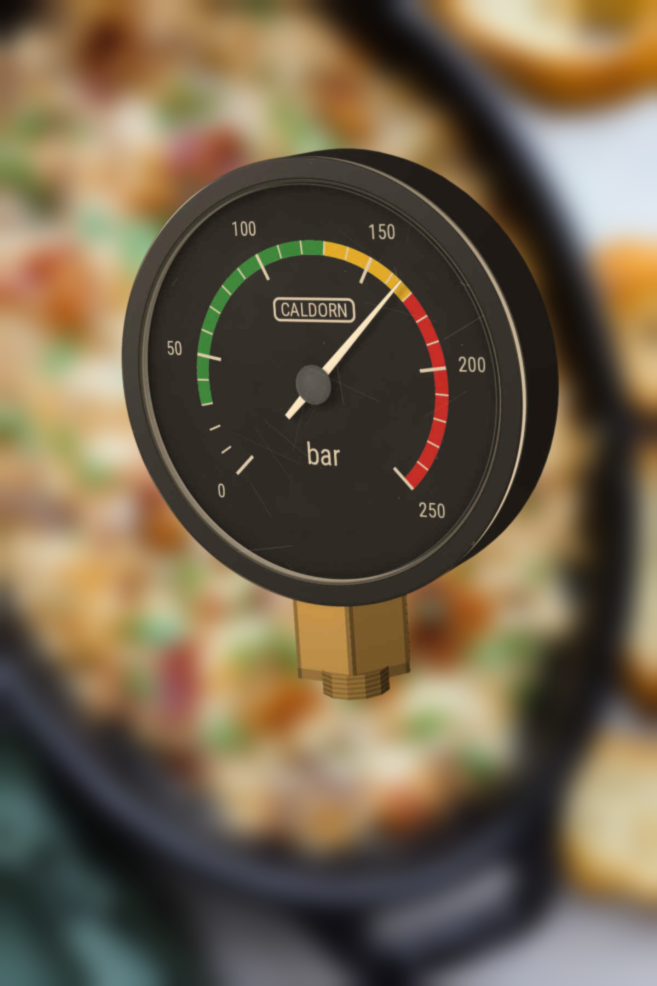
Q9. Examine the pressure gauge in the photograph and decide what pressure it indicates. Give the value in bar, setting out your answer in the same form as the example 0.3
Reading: 165
